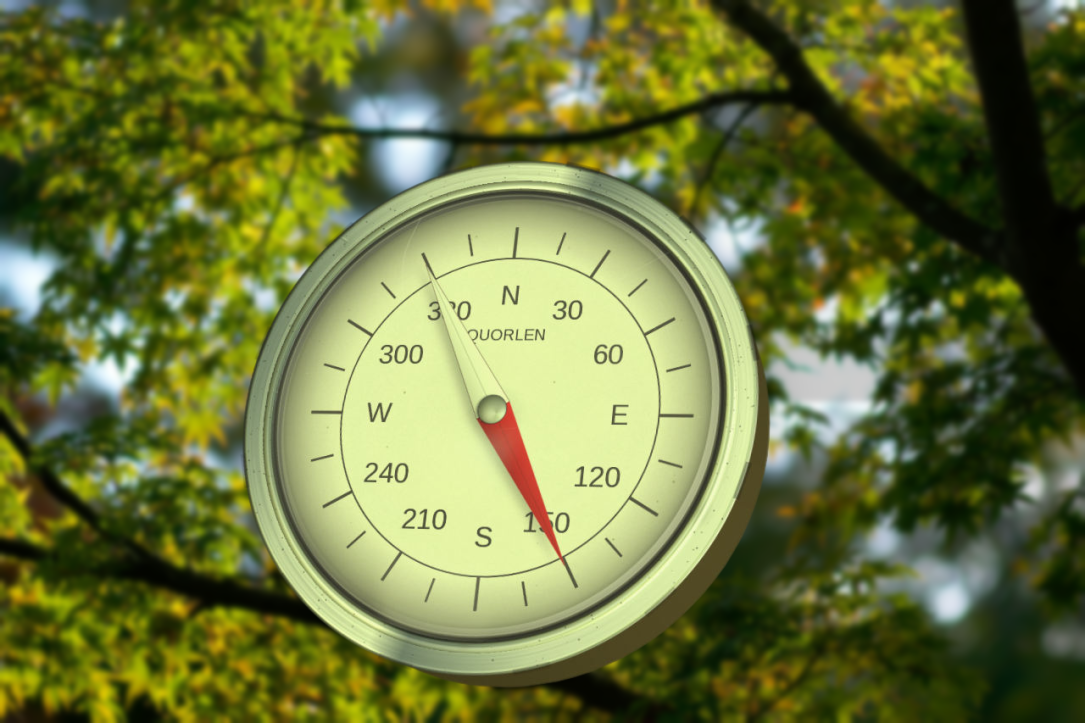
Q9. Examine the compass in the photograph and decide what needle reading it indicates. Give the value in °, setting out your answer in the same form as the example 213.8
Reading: 150
